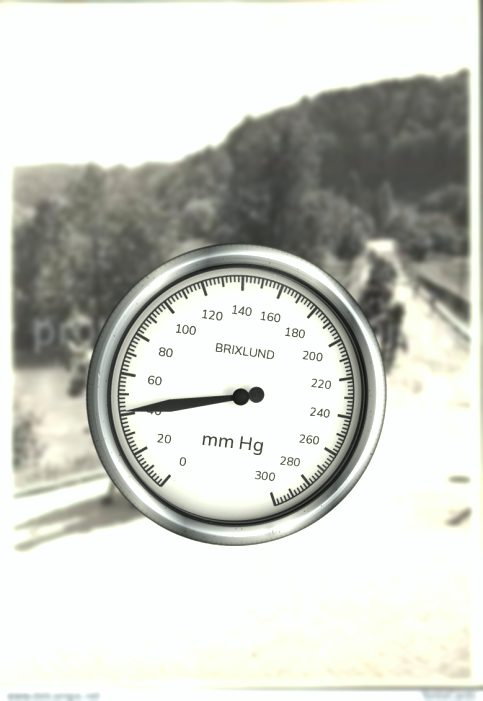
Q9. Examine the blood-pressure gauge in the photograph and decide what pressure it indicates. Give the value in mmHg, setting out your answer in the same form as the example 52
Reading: 42
